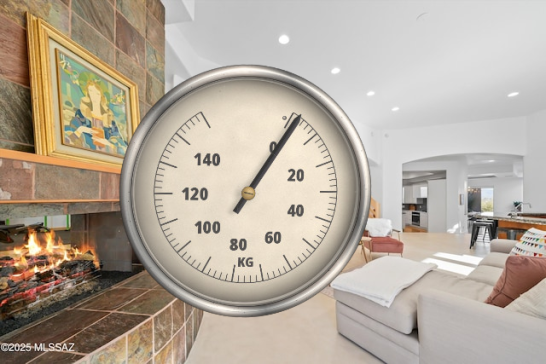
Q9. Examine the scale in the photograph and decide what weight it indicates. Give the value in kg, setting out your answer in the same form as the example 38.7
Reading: 2
